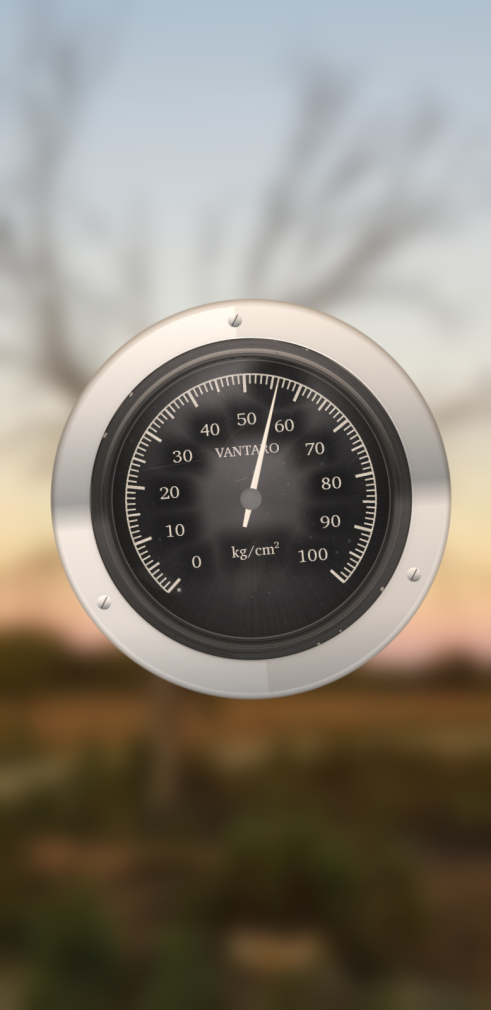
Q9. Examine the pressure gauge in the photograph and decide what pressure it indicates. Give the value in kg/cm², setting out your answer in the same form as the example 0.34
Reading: 56
